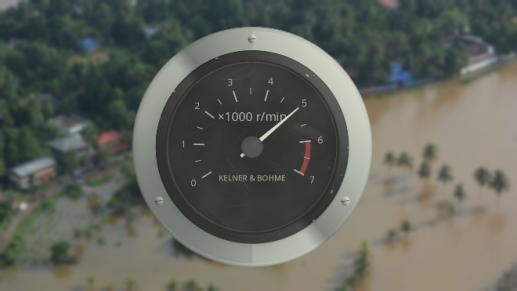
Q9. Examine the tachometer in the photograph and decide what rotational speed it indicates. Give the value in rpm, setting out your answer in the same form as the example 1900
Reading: 5000
